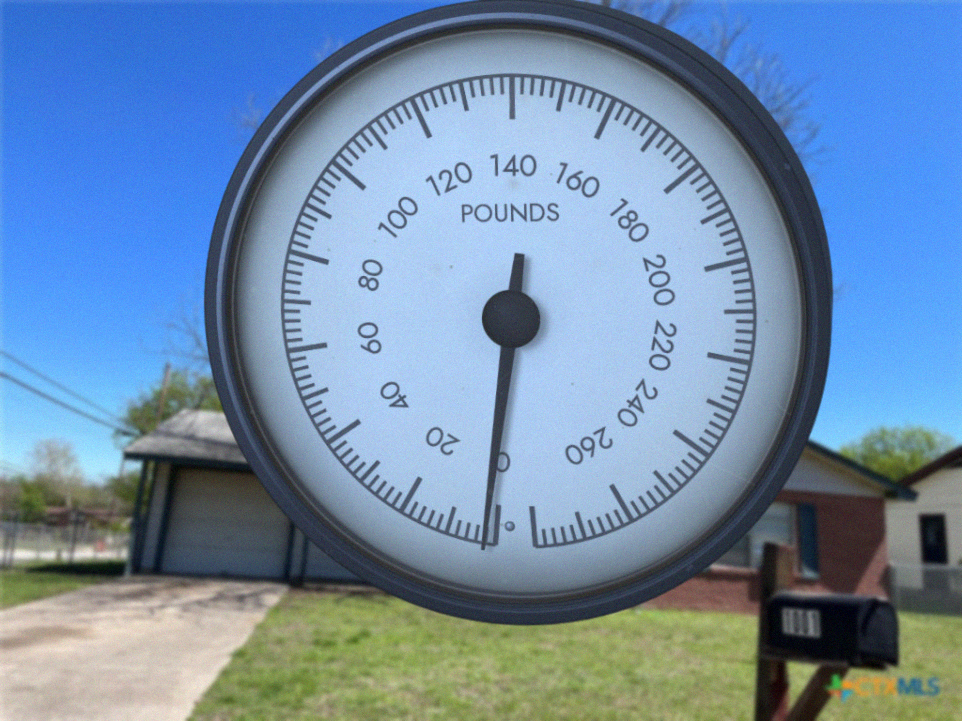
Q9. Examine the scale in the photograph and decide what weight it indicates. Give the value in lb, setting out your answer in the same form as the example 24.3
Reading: 2
